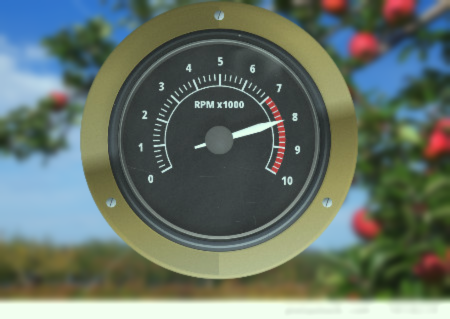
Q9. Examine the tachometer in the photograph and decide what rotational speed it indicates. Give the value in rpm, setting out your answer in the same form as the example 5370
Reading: 8000
